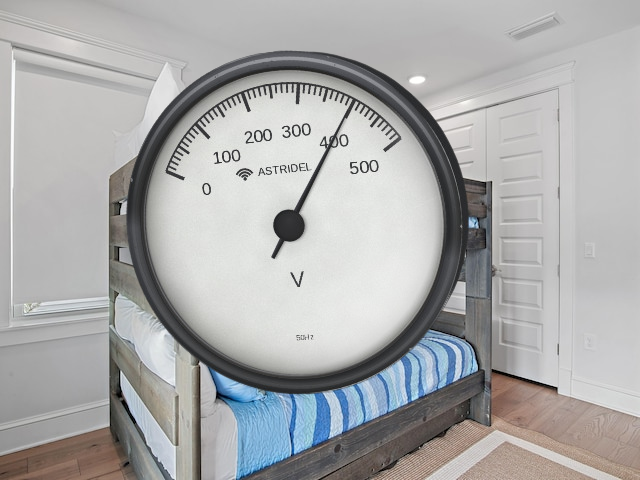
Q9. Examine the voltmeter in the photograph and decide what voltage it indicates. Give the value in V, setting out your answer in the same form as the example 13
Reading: 400
